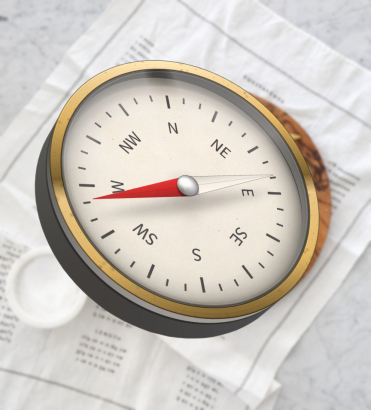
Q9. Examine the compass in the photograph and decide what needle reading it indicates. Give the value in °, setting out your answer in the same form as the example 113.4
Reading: 260
